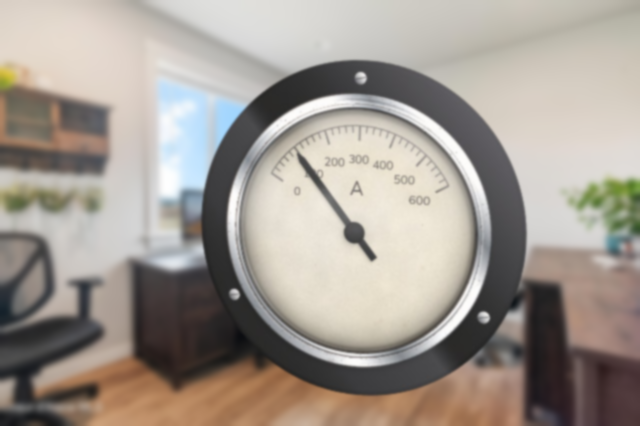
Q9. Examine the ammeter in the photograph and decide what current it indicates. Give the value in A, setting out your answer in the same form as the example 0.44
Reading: 100
